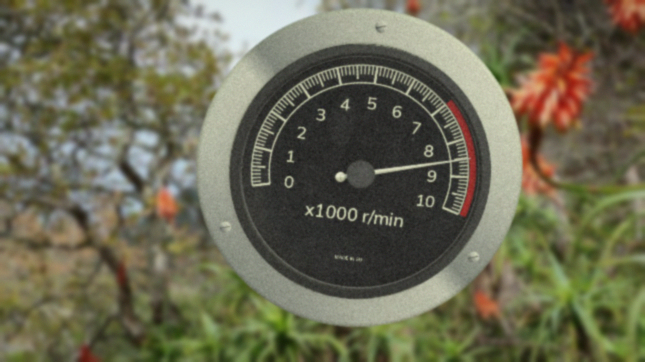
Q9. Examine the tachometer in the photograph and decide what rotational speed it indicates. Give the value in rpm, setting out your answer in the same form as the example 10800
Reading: 8500
